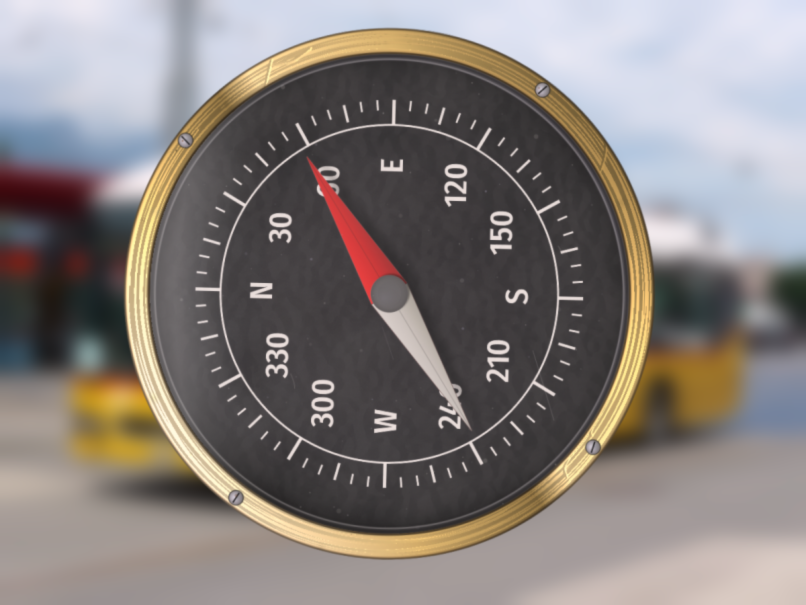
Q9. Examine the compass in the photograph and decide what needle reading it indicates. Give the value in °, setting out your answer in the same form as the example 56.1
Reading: 57.5
